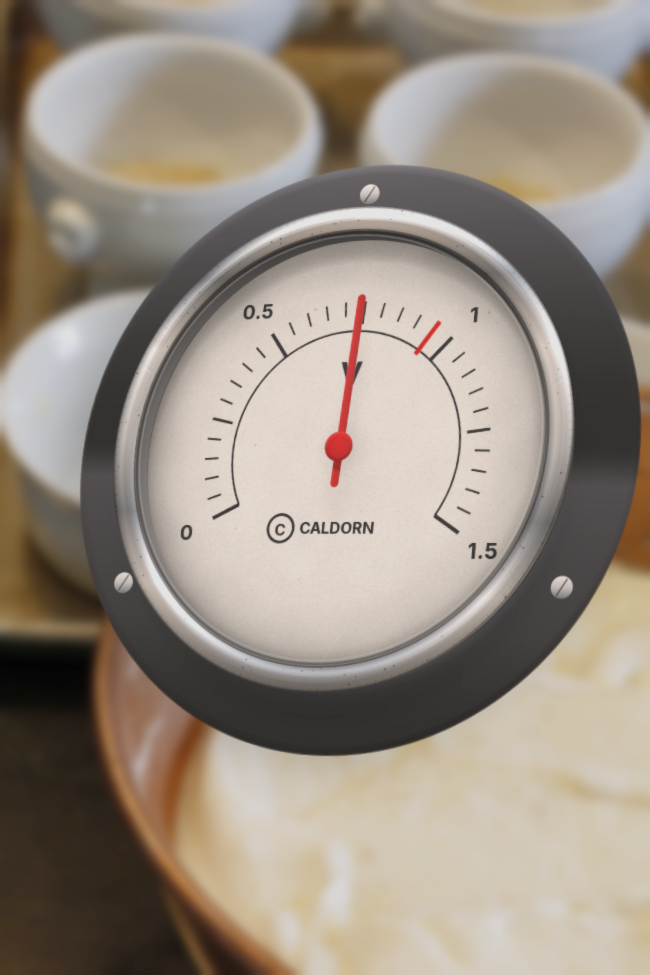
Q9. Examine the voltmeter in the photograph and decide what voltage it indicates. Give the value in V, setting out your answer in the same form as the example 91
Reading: 0.75
